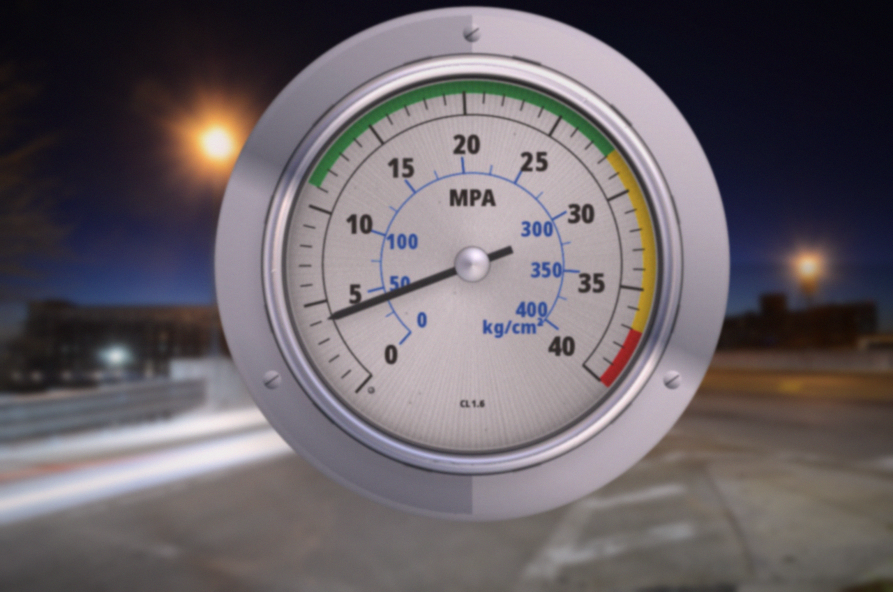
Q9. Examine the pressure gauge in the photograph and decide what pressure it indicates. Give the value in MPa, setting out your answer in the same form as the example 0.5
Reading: 4
